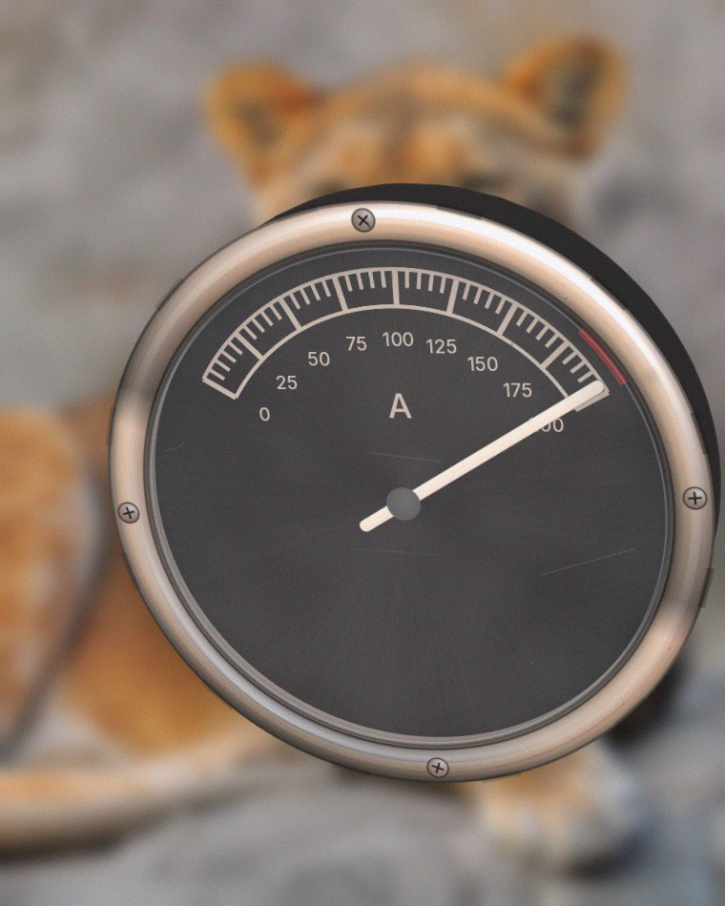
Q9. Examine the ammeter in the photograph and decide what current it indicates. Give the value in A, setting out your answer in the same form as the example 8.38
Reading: 195
